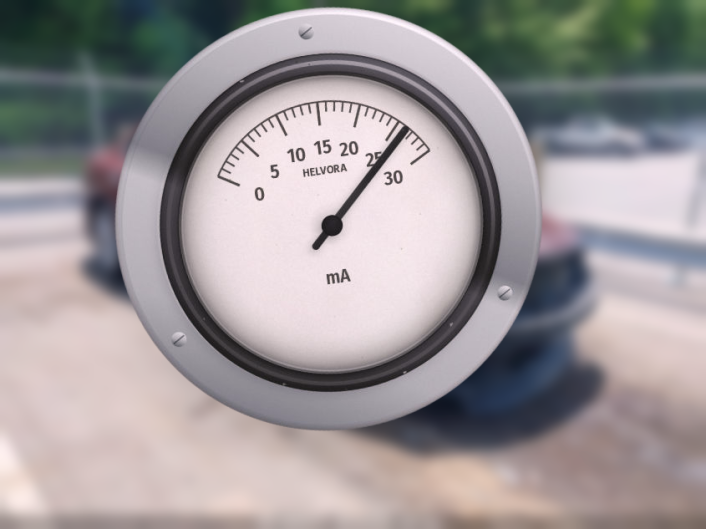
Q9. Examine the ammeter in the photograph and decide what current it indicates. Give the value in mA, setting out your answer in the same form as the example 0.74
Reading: 26
